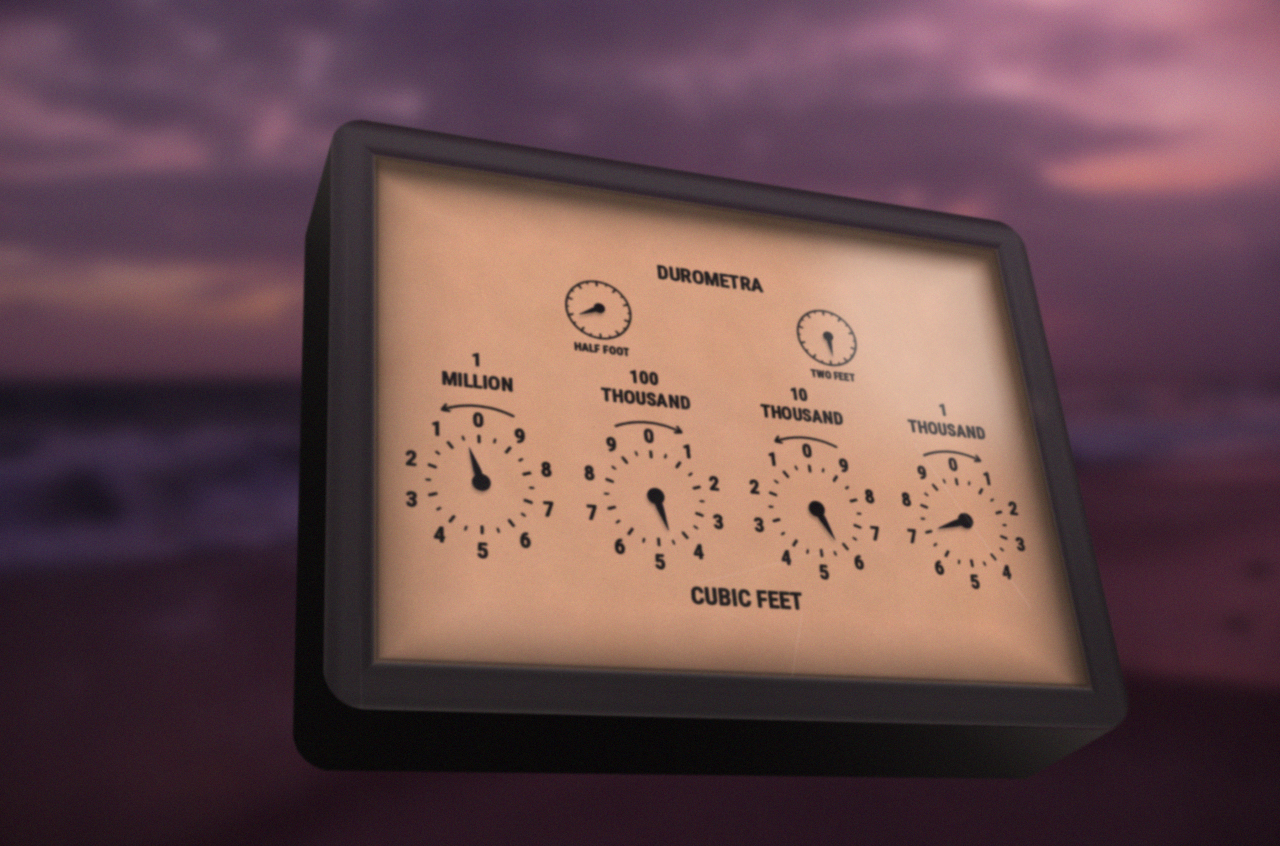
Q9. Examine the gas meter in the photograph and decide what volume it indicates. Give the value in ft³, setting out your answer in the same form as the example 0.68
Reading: 45700
